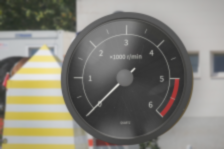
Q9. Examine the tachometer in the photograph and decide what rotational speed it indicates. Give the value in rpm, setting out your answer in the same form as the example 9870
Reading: 0
